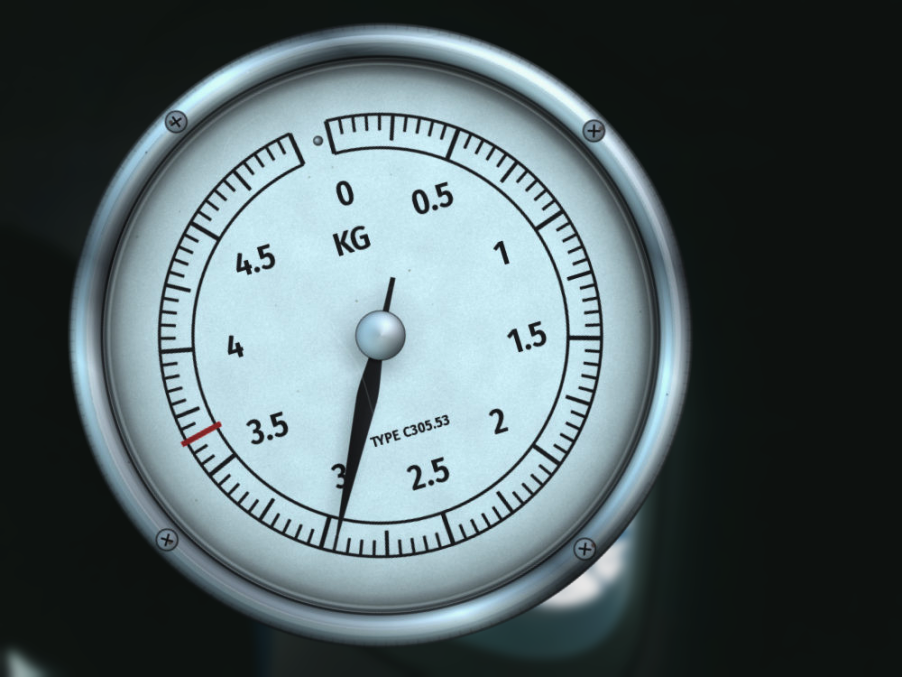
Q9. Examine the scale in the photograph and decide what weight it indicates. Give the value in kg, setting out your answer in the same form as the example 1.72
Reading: 2.95
